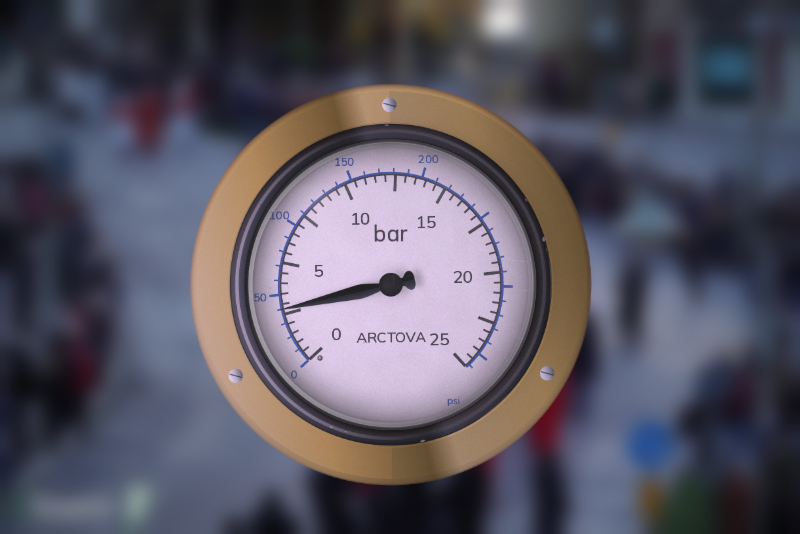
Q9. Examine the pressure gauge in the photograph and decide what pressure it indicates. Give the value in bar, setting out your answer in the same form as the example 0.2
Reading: 2.75
